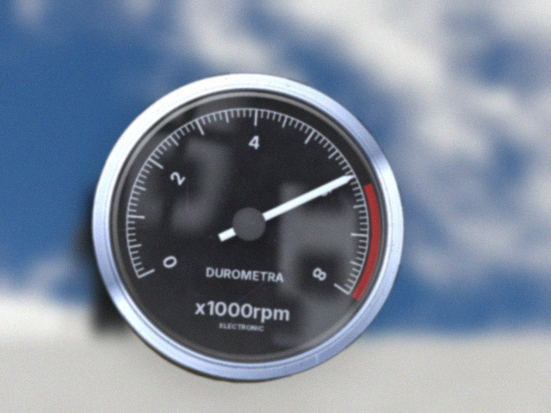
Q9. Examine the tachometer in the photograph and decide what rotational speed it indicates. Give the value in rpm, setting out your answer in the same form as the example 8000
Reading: 6000
